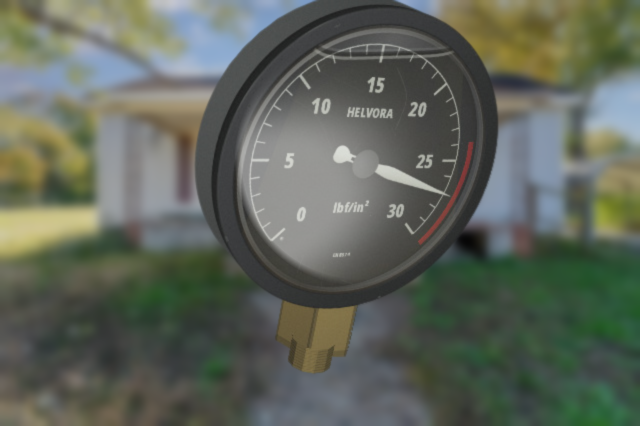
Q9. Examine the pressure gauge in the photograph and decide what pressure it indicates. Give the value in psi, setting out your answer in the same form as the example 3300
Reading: 27
